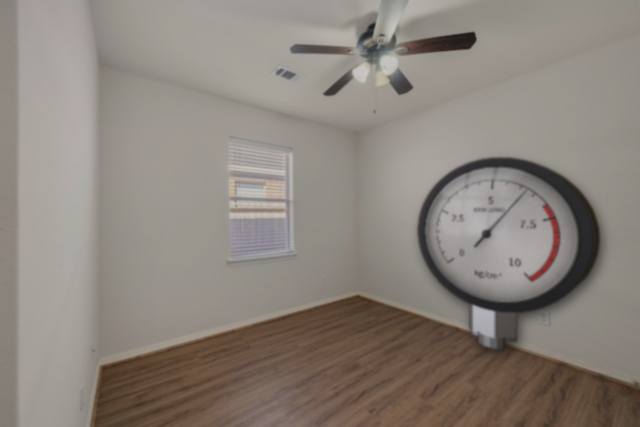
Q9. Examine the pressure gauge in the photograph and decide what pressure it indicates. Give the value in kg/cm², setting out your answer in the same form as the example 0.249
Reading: 6.25
